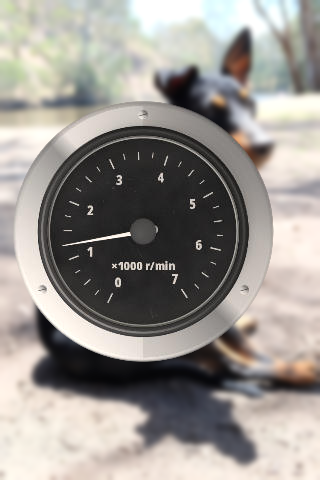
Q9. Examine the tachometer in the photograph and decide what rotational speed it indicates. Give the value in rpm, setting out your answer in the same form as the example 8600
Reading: 1250
